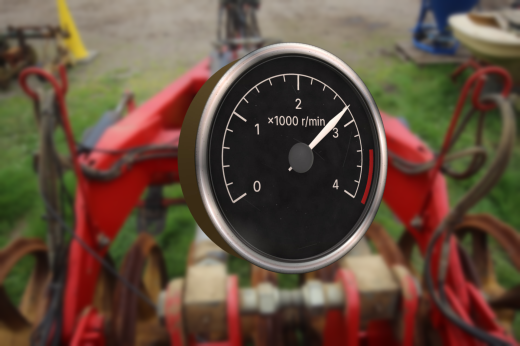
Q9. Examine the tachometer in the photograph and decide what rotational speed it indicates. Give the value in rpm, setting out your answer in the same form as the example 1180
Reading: 2800
